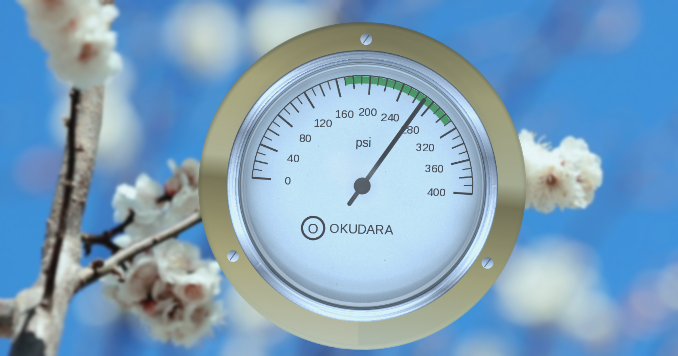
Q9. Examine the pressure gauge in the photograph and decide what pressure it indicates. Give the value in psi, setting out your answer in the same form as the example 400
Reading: 270
